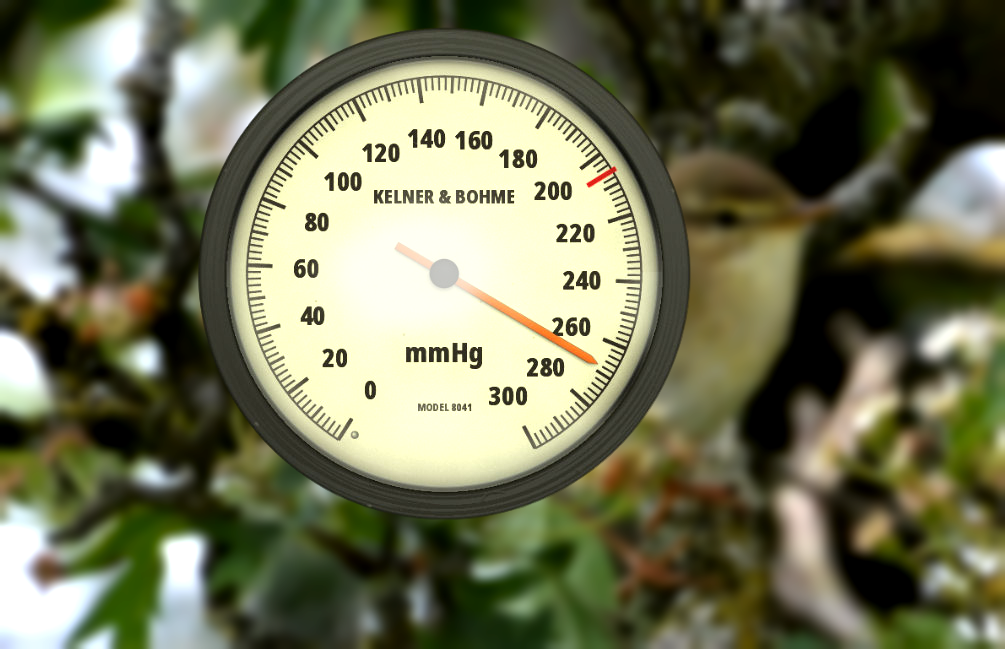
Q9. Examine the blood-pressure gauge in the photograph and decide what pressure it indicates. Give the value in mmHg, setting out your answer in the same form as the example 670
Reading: 268
